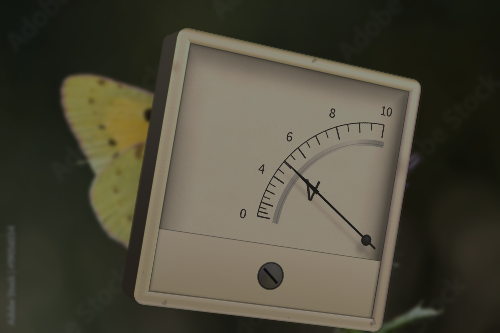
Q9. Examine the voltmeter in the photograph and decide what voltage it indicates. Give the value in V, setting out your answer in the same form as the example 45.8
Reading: 5
